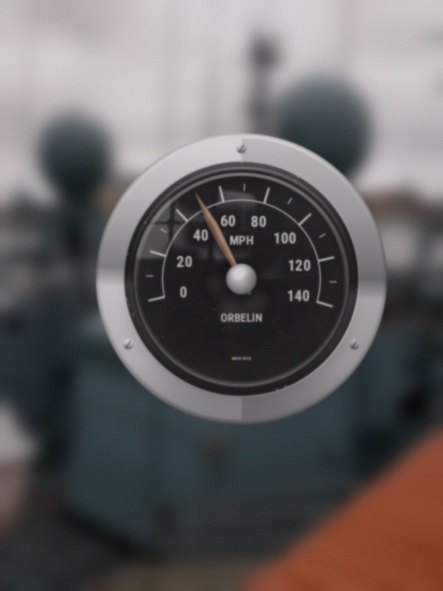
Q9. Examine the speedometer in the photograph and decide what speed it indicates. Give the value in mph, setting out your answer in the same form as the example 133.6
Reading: 50
